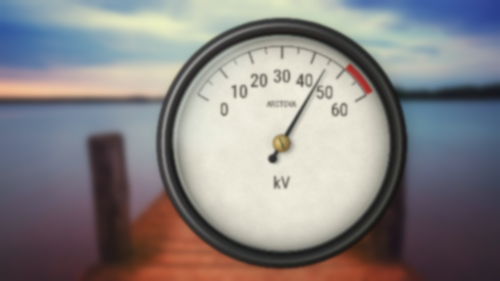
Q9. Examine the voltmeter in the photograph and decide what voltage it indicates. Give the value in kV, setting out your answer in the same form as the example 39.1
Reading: 45
